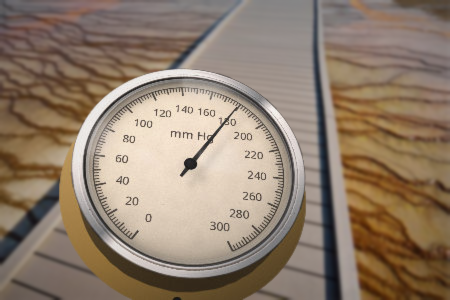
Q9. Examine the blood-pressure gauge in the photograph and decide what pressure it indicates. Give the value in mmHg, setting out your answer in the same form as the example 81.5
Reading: 180
